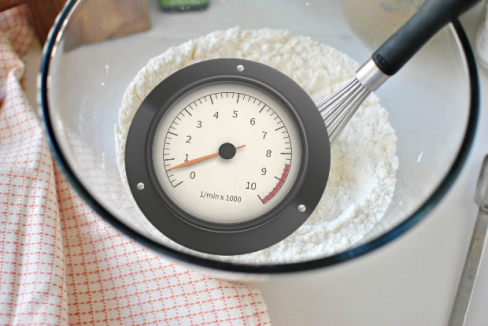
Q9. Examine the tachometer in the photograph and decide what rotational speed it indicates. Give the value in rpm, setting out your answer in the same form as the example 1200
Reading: 600
